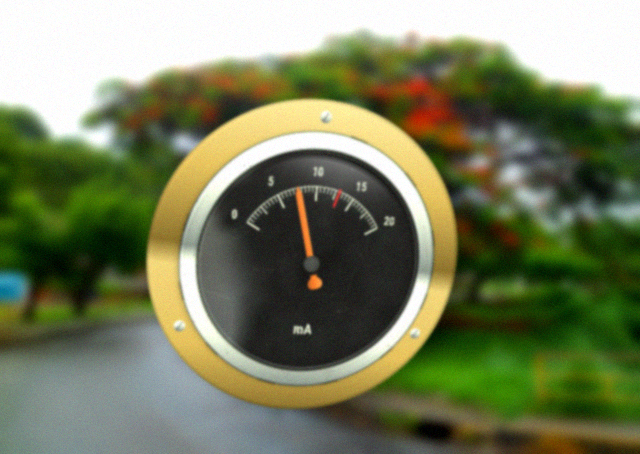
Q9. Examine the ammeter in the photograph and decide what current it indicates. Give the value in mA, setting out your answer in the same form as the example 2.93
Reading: 7.5
